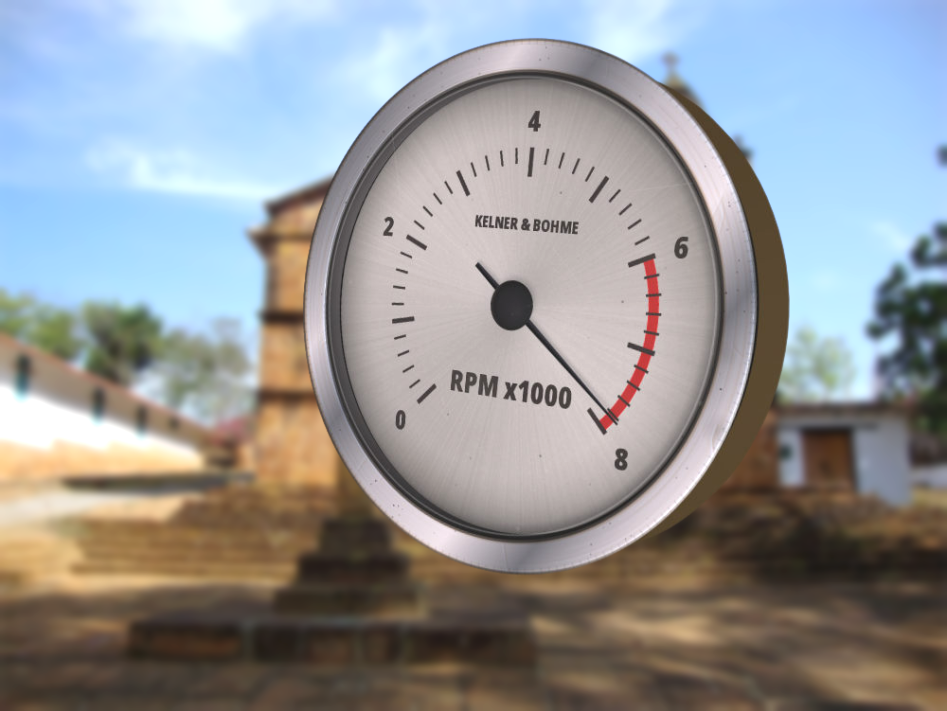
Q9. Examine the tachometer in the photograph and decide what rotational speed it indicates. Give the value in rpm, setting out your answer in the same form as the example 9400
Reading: 7800
